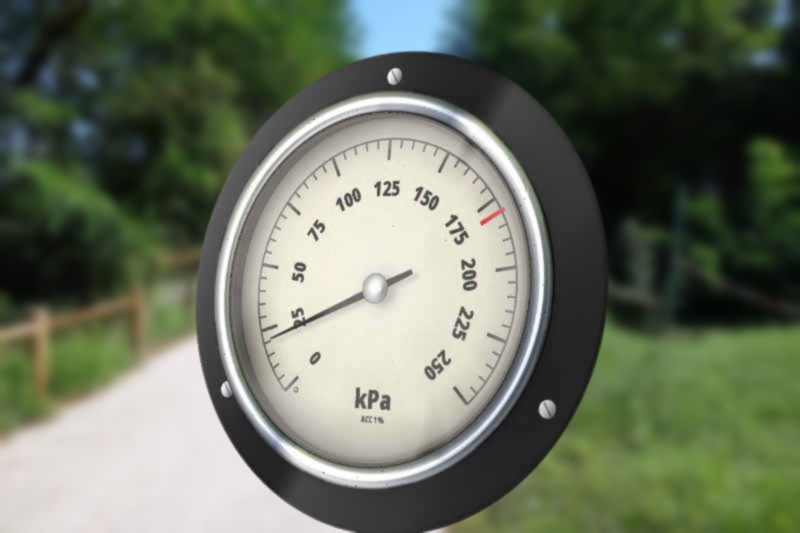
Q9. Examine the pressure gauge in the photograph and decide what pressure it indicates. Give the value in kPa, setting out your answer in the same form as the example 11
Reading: 20
